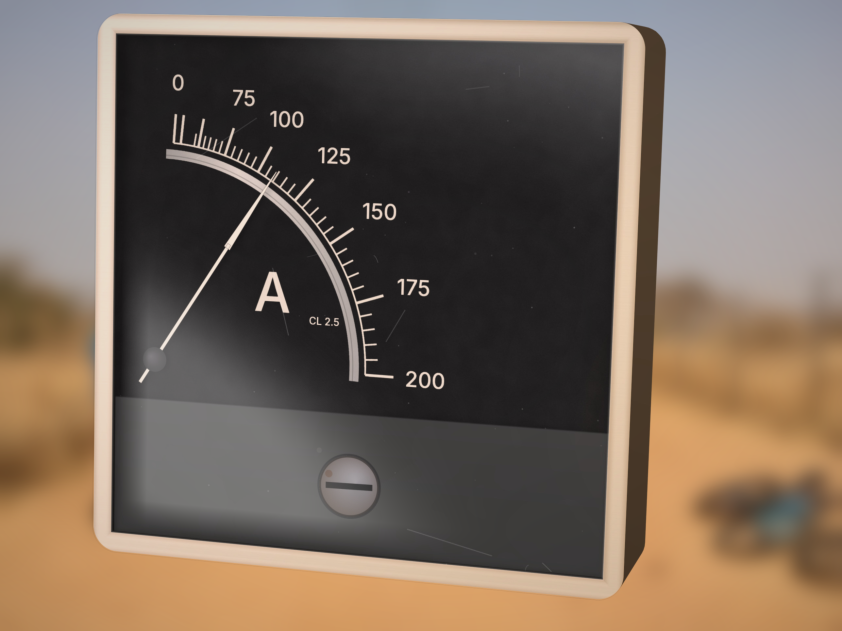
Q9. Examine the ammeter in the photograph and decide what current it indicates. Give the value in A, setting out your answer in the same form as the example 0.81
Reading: 110
